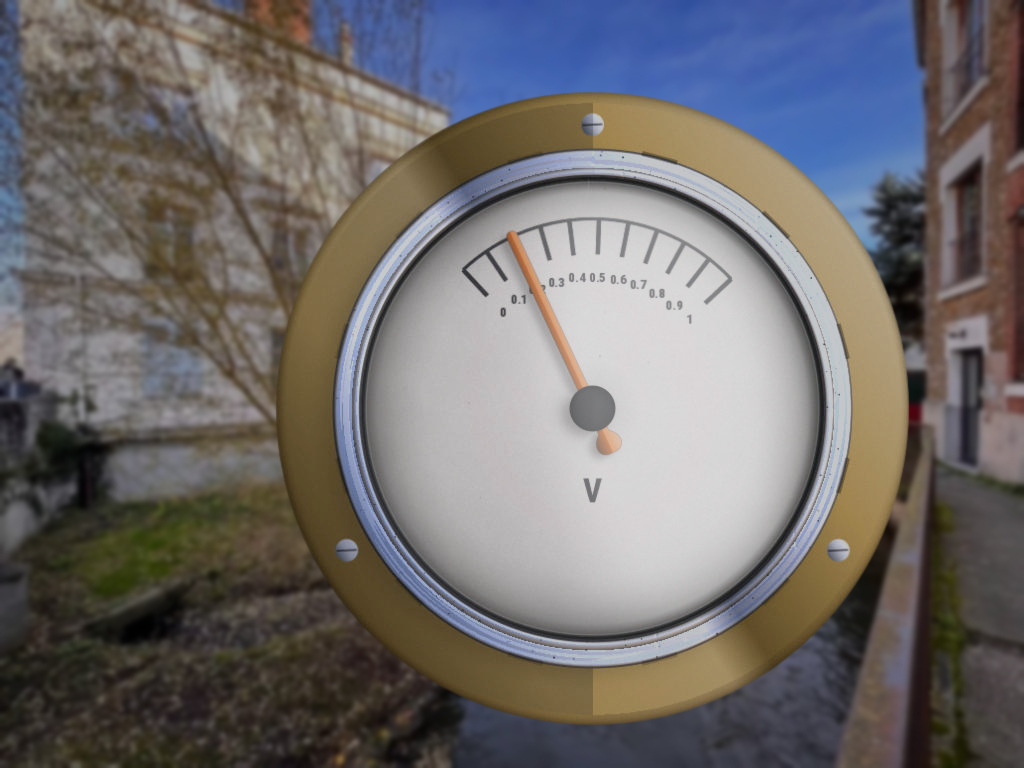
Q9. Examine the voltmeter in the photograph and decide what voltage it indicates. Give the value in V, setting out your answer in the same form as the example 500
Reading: 0.2
